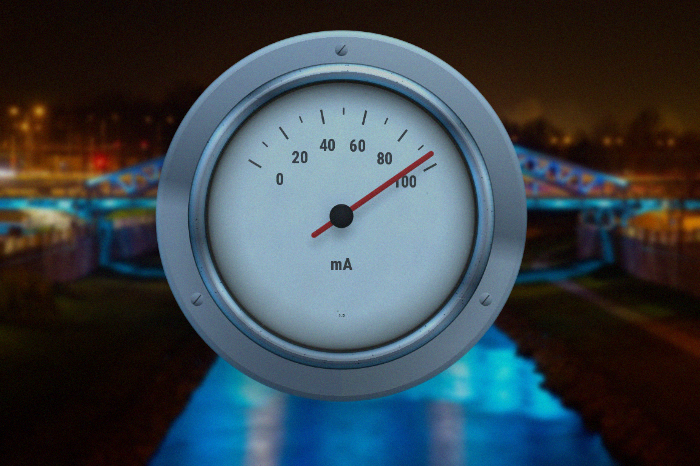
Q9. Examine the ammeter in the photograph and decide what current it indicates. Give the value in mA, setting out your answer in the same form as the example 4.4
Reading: 95
